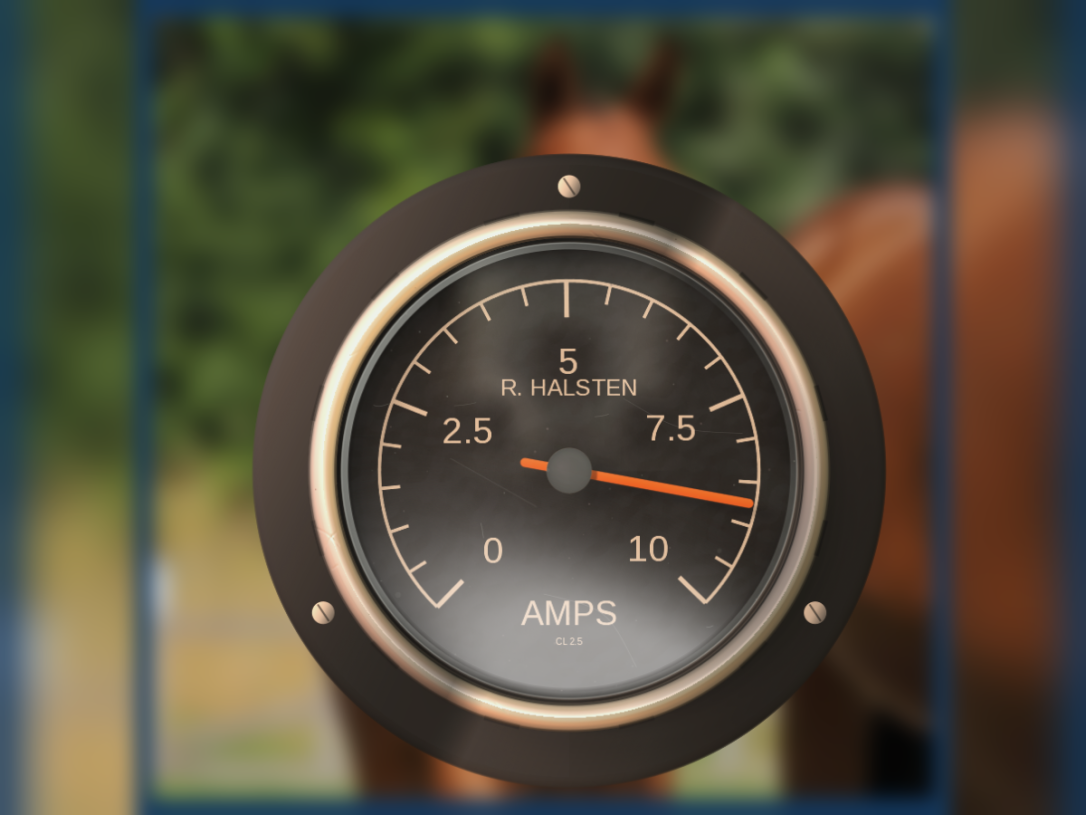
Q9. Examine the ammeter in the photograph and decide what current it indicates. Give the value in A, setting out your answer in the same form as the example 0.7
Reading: 8.75
